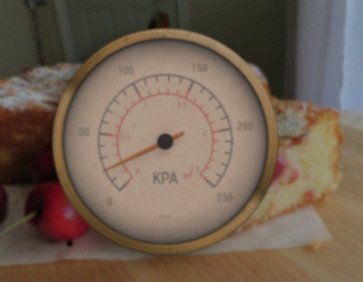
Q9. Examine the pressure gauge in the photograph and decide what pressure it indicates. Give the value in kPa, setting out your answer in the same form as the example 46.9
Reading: 20
